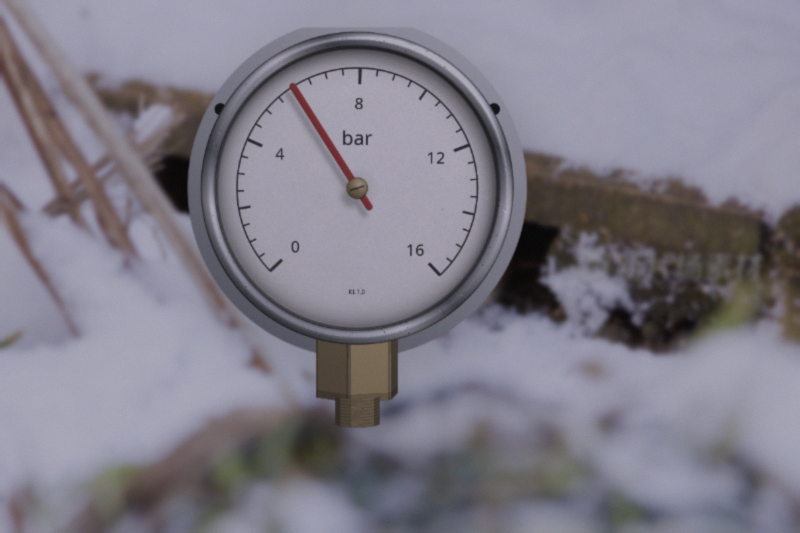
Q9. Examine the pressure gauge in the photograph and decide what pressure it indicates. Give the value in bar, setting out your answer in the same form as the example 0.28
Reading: 6
